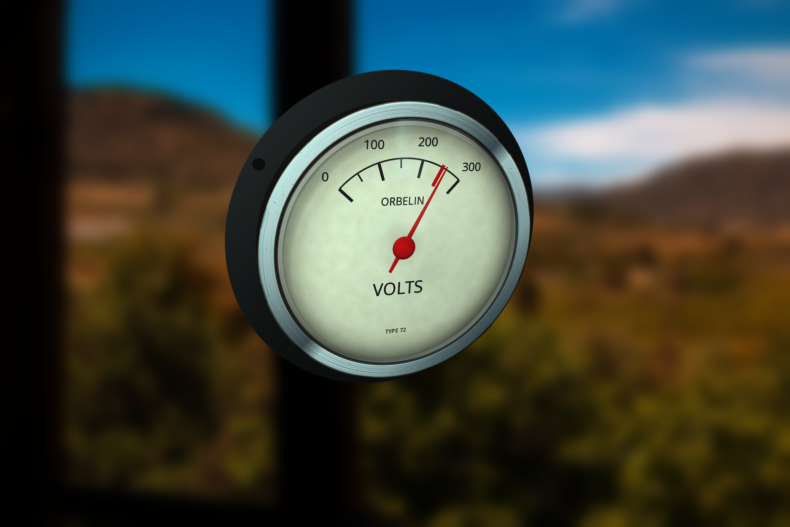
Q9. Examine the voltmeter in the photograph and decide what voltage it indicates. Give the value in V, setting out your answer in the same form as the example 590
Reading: 250
